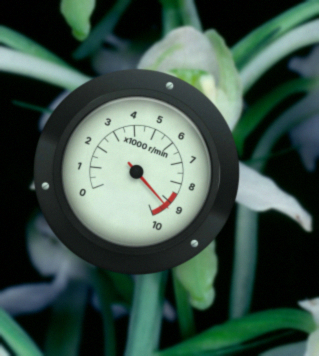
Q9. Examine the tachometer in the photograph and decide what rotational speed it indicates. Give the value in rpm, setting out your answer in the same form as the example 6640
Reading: 9250
